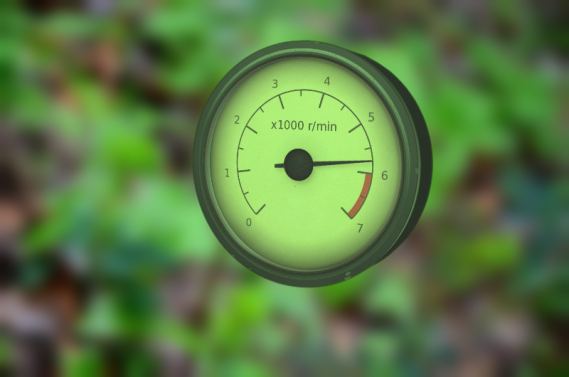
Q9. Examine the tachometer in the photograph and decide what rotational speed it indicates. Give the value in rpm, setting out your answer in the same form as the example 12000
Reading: 5750
